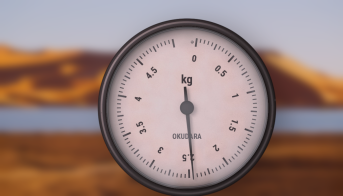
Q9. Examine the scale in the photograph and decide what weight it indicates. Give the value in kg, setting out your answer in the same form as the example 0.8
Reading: 2.45
